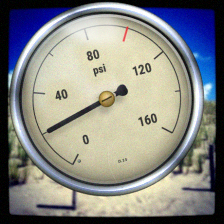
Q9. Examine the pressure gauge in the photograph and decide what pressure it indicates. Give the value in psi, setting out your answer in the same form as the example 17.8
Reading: 20
